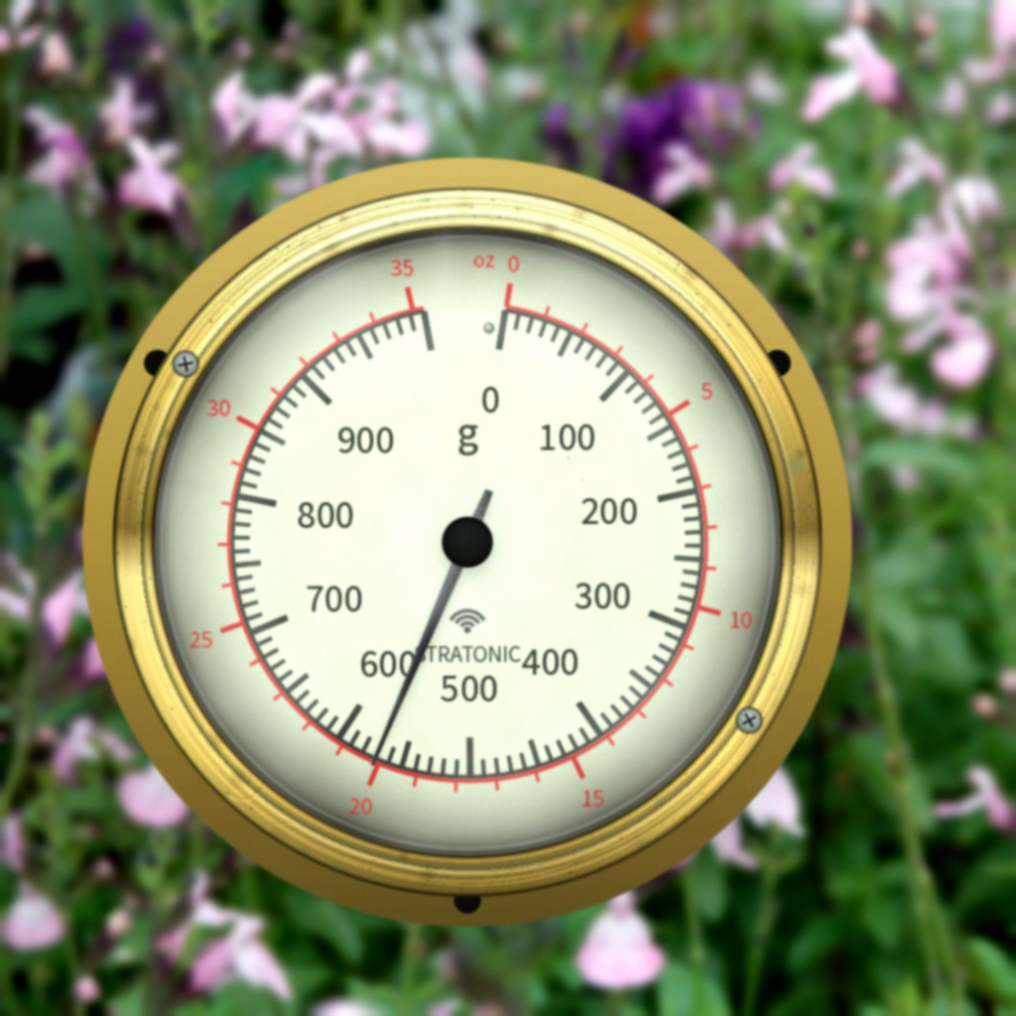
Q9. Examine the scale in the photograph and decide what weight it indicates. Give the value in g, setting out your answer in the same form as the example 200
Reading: 570
